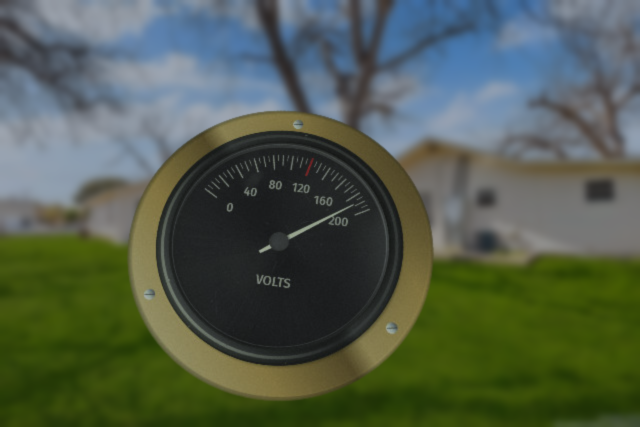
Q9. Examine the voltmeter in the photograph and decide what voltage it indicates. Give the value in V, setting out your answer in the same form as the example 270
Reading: 190
